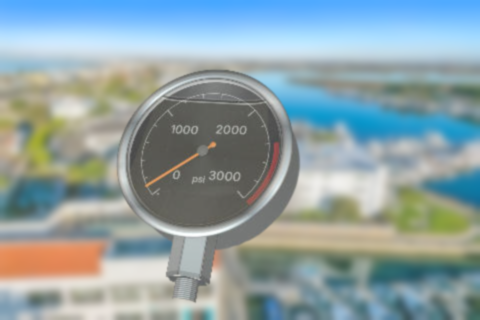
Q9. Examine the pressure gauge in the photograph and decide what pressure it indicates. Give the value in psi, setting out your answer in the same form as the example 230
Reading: 100
